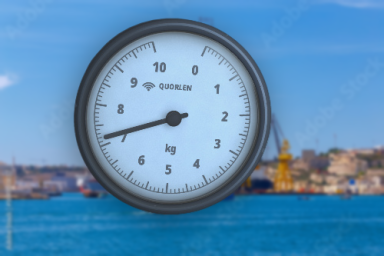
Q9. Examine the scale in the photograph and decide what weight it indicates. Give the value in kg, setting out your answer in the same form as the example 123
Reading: 7.2
